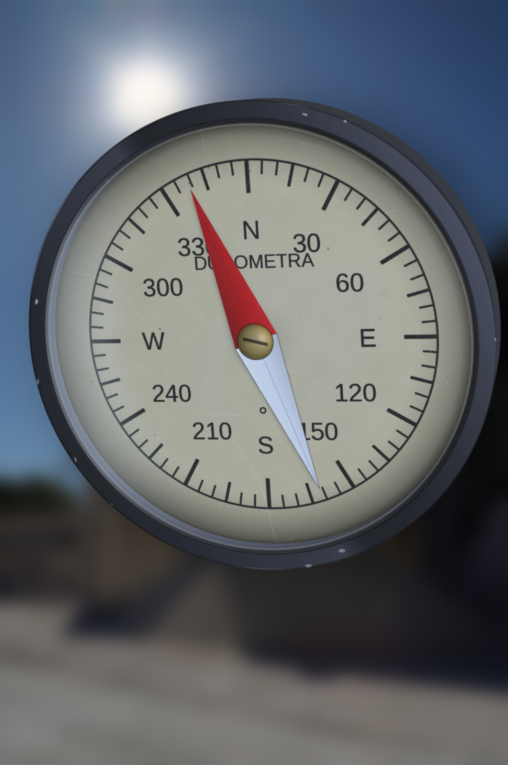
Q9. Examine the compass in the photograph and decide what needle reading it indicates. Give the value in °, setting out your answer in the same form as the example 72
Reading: 340
